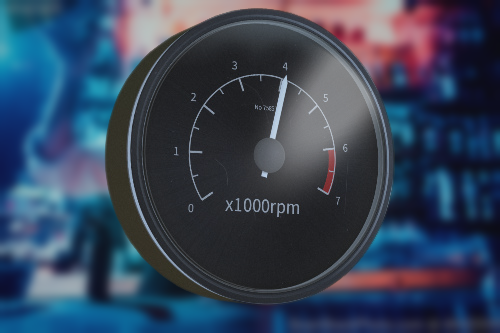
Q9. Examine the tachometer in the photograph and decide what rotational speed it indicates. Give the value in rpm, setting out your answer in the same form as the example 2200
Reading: 4000
